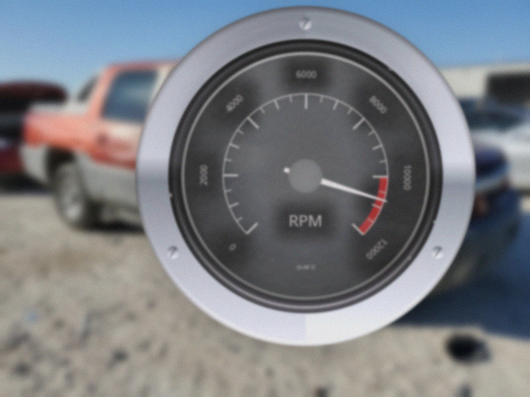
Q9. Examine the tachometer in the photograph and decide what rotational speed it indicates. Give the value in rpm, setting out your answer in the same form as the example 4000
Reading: 10750
